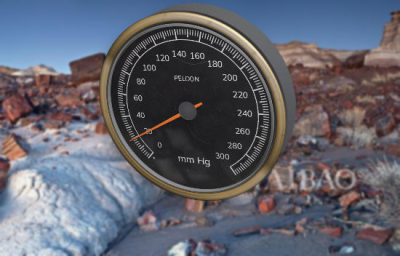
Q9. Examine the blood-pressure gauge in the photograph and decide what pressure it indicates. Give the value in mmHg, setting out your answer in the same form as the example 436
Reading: 20
